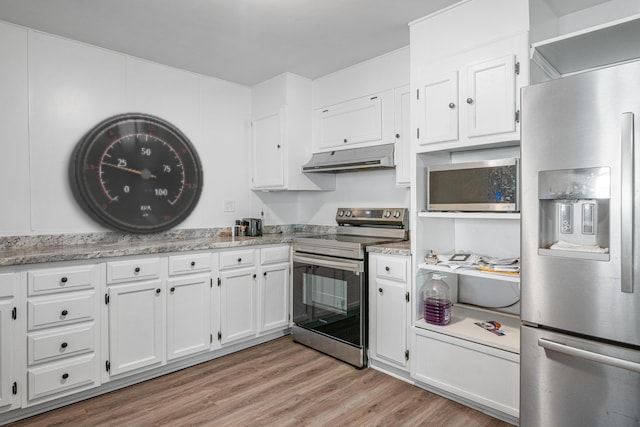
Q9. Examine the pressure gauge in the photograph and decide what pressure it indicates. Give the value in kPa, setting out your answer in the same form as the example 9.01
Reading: 20
